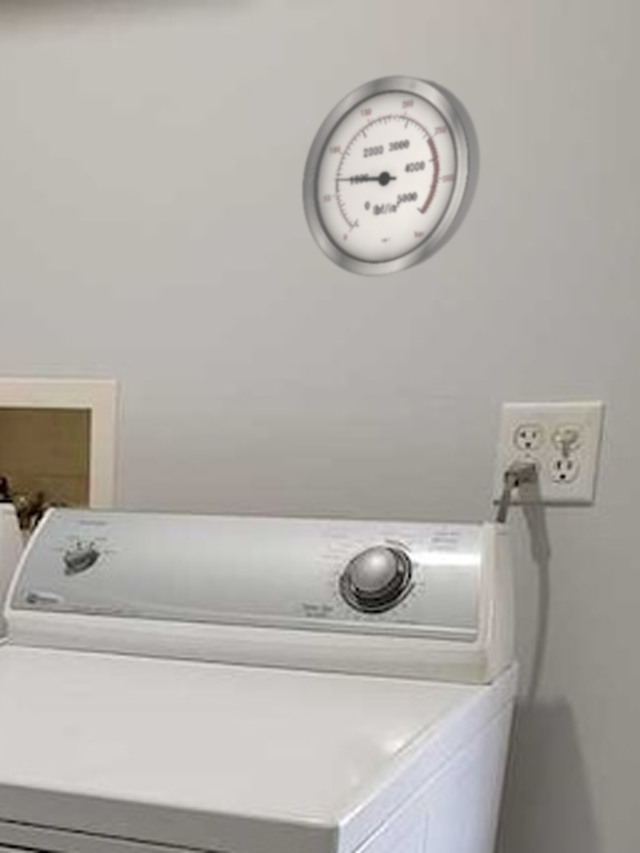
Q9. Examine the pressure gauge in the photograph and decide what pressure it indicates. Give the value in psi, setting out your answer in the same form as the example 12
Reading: 1000
